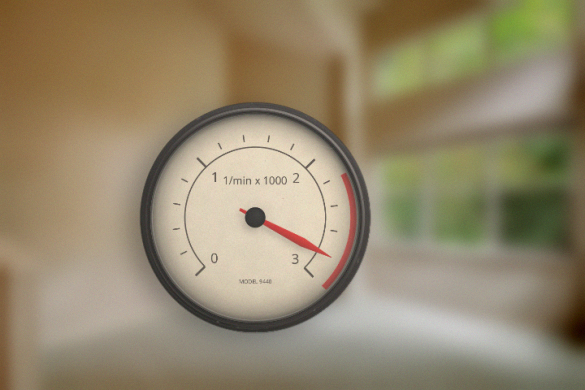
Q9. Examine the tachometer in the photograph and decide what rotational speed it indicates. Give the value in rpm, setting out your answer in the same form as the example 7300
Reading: 2800
